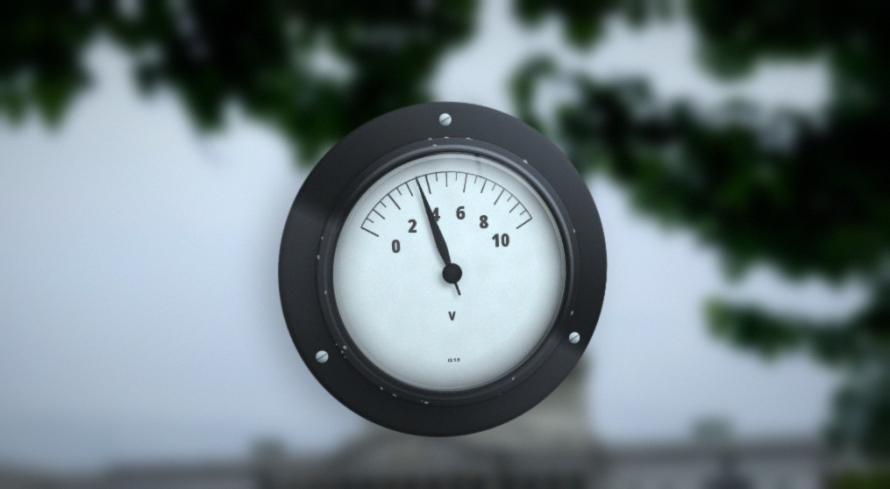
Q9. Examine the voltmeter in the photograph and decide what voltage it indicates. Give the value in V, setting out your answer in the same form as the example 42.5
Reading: 3.5
